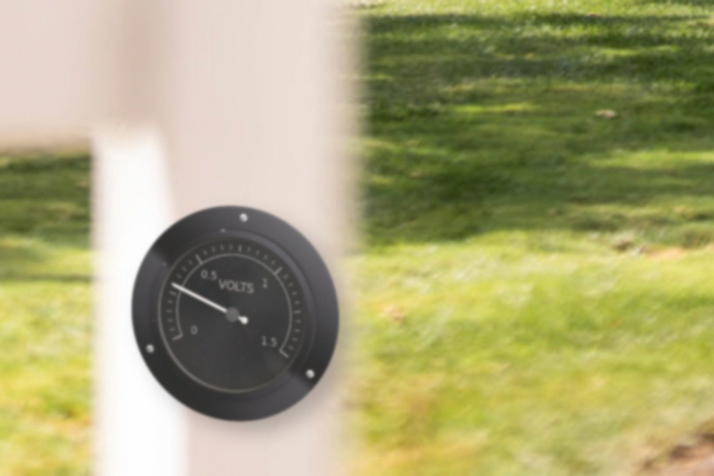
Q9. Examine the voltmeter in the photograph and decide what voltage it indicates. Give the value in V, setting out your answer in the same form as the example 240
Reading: 0.3
